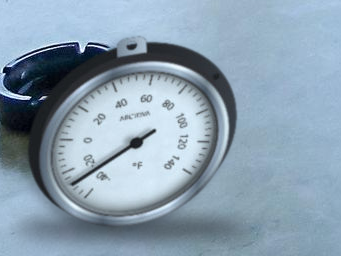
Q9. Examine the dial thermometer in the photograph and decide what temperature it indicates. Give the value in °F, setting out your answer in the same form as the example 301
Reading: -28
